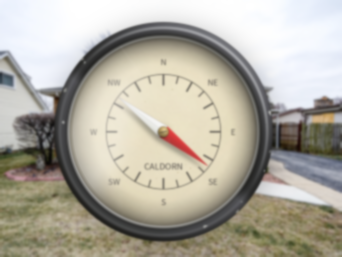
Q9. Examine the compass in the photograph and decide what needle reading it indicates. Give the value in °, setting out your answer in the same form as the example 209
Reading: 127.5
